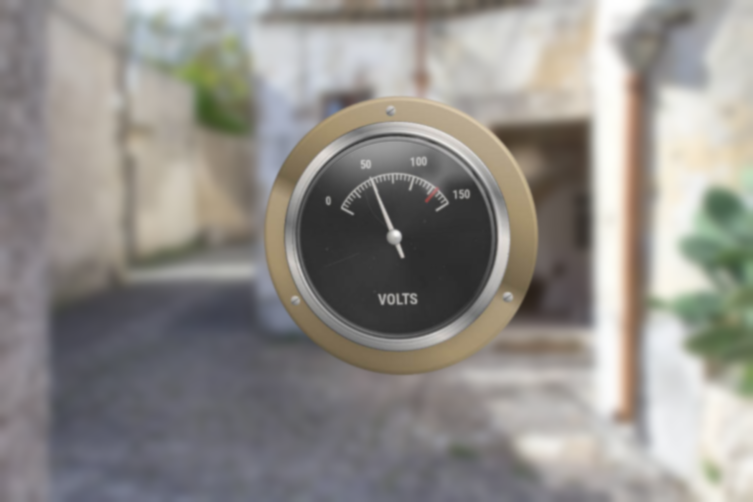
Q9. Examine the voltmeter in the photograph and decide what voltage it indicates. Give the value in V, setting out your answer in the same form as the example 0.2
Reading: 50
